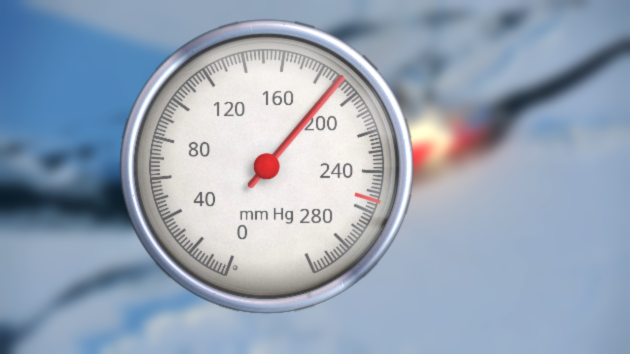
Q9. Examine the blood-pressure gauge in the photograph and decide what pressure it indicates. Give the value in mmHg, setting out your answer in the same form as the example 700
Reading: 190
